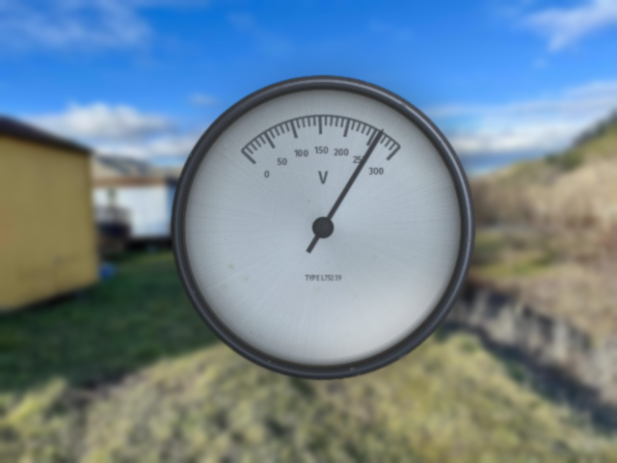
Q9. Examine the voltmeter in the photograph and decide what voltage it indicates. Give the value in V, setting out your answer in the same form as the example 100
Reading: 260
